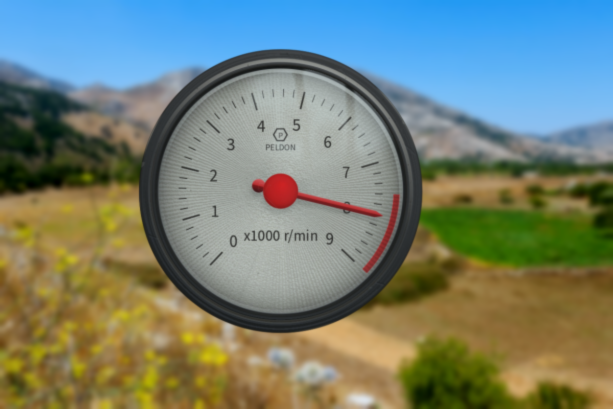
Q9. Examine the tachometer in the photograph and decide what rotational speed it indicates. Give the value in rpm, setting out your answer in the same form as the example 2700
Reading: 8000
